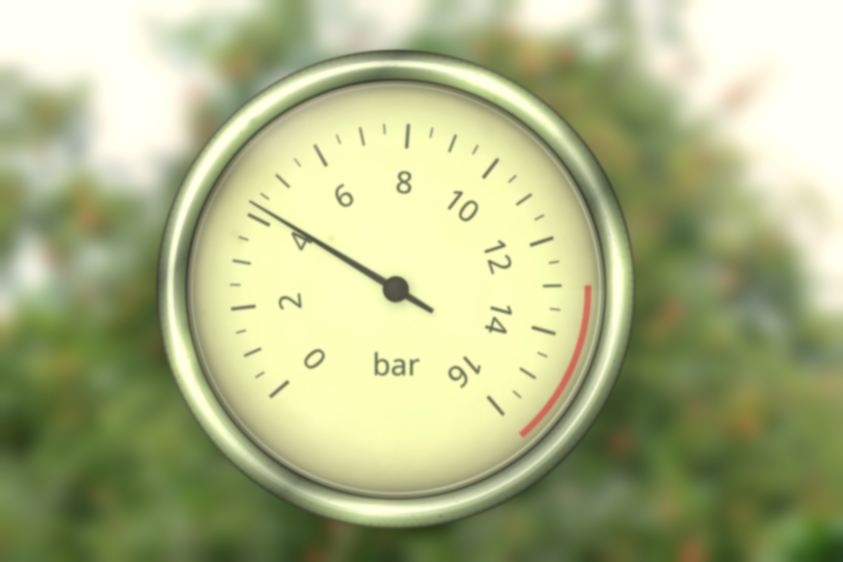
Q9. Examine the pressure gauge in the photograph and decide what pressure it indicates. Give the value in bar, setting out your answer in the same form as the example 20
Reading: 4.25
